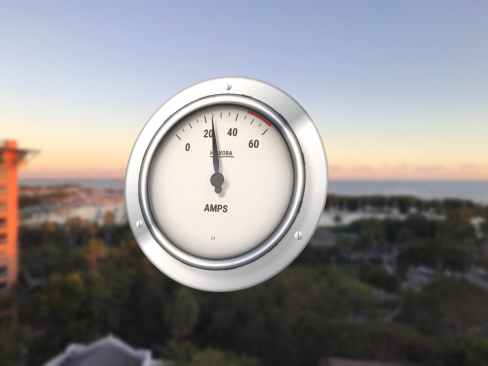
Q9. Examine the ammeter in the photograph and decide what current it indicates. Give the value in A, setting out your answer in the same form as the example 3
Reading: 25
